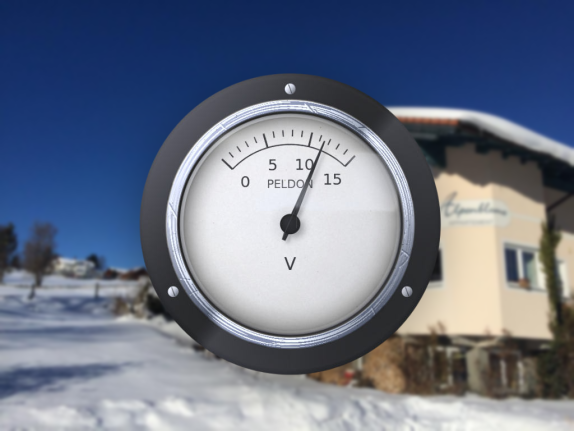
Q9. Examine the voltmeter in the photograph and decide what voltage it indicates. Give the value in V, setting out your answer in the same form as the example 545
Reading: 11.5
